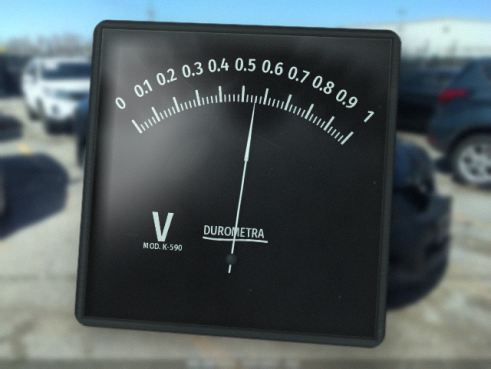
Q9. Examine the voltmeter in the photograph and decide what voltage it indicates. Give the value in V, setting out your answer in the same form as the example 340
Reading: 0.56
